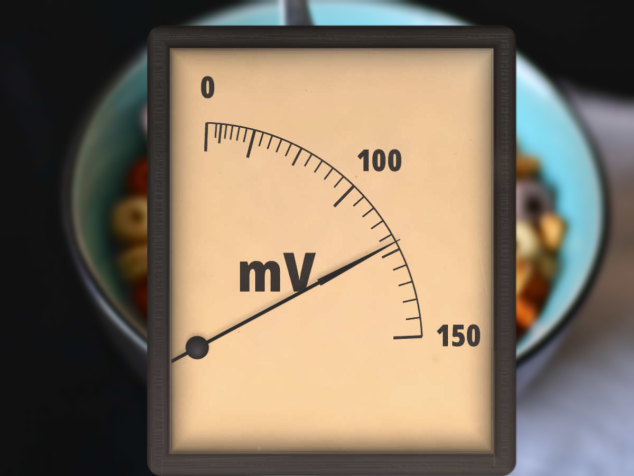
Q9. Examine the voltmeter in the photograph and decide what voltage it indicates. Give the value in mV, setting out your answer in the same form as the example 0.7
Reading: 122.5
